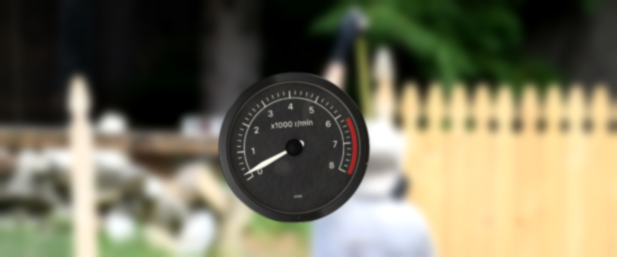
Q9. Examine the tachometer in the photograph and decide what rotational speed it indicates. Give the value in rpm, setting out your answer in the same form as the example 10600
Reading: 200
